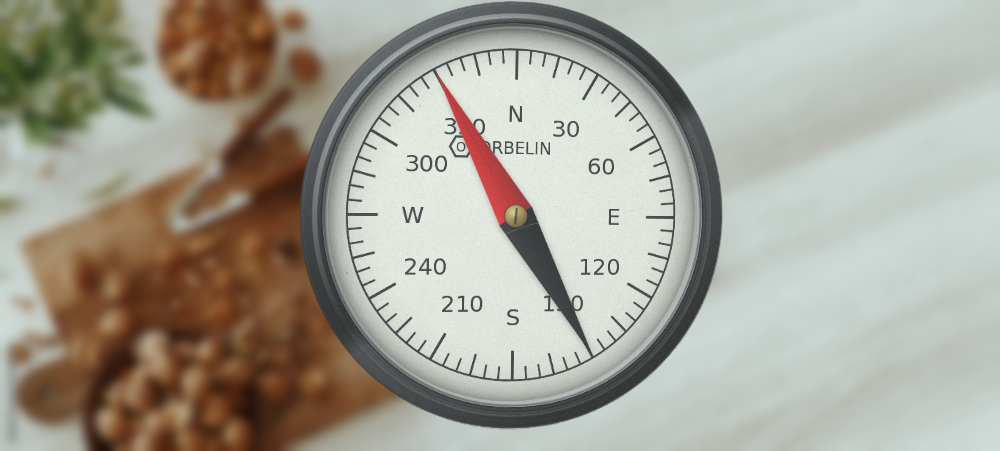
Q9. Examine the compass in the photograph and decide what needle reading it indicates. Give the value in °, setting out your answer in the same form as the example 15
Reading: 330
